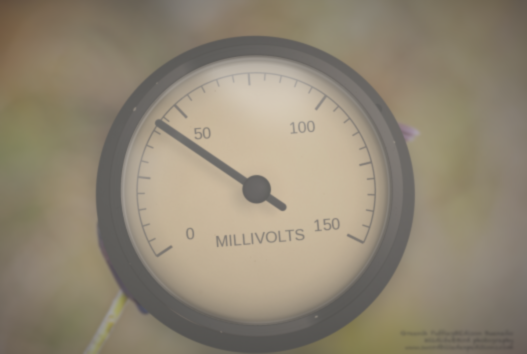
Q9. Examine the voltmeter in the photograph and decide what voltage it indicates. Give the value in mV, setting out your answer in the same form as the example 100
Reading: 42.5
